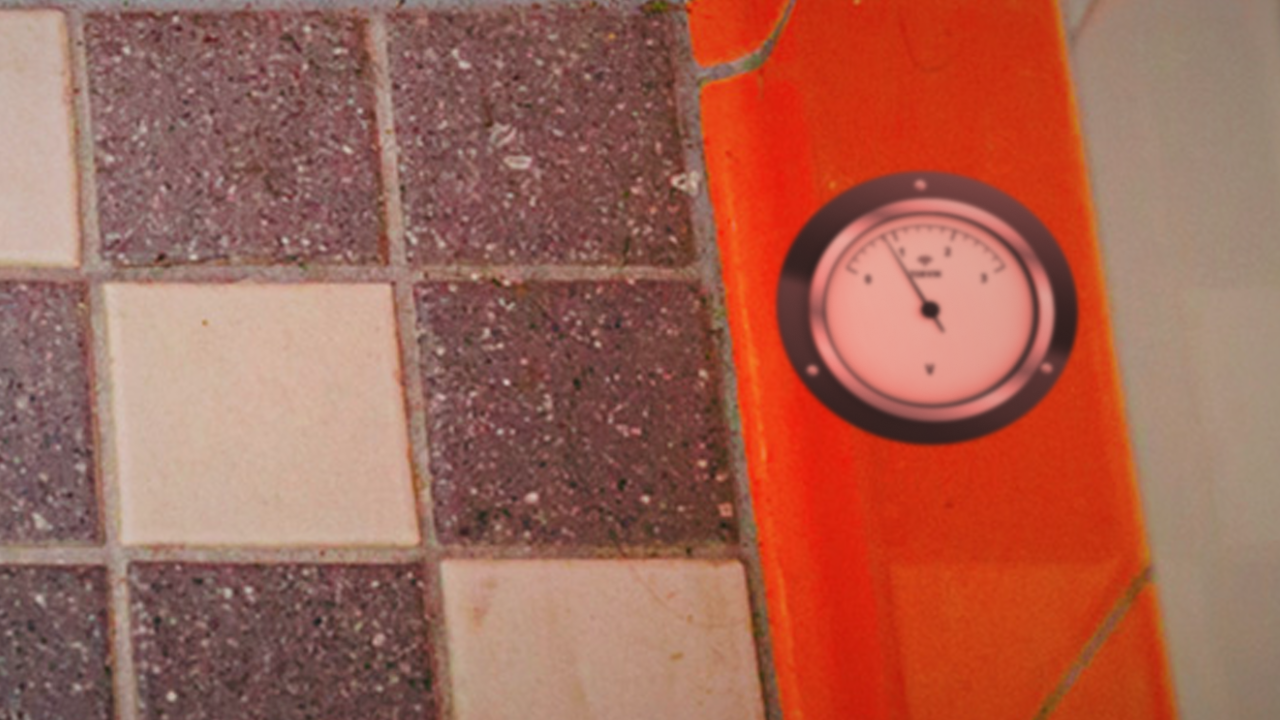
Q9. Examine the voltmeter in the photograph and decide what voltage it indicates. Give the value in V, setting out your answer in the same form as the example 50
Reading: 0.8
